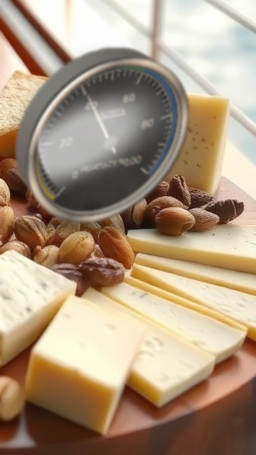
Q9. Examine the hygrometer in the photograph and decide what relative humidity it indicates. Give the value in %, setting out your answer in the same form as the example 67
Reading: 40
